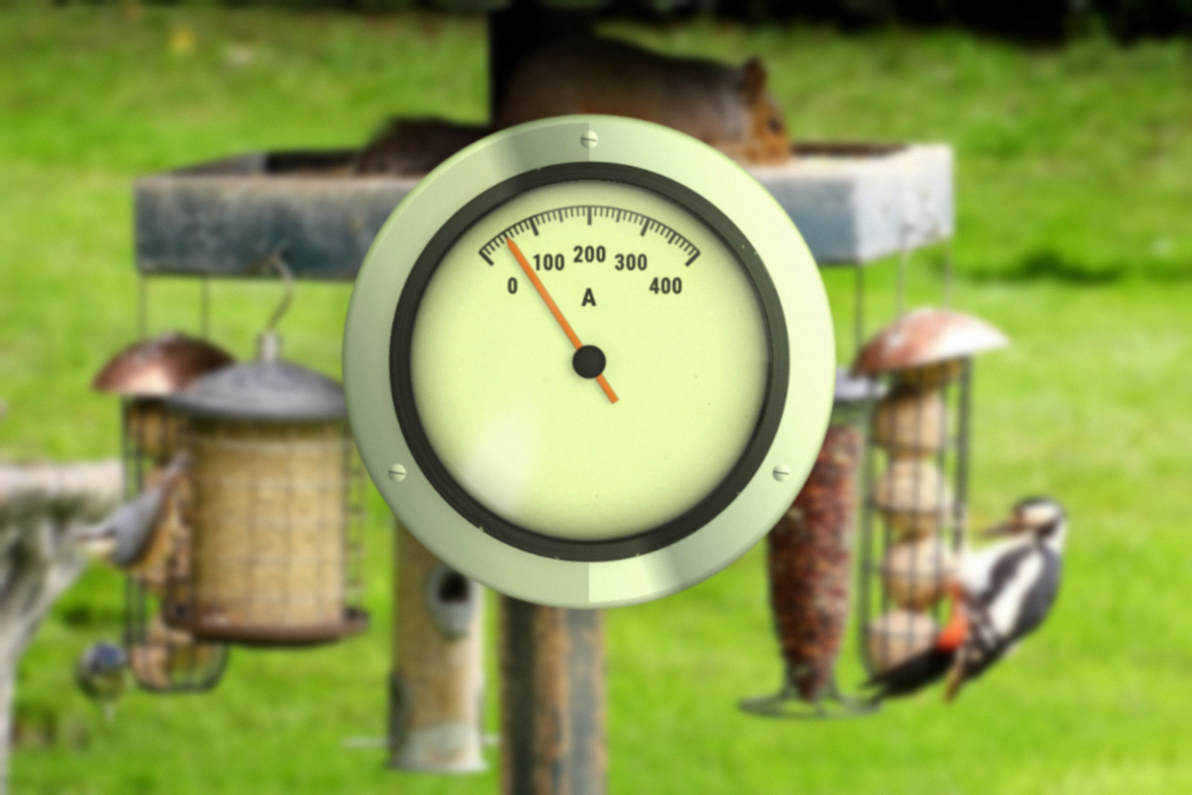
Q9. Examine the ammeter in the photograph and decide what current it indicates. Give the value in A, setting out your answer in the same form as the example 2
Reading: 50
